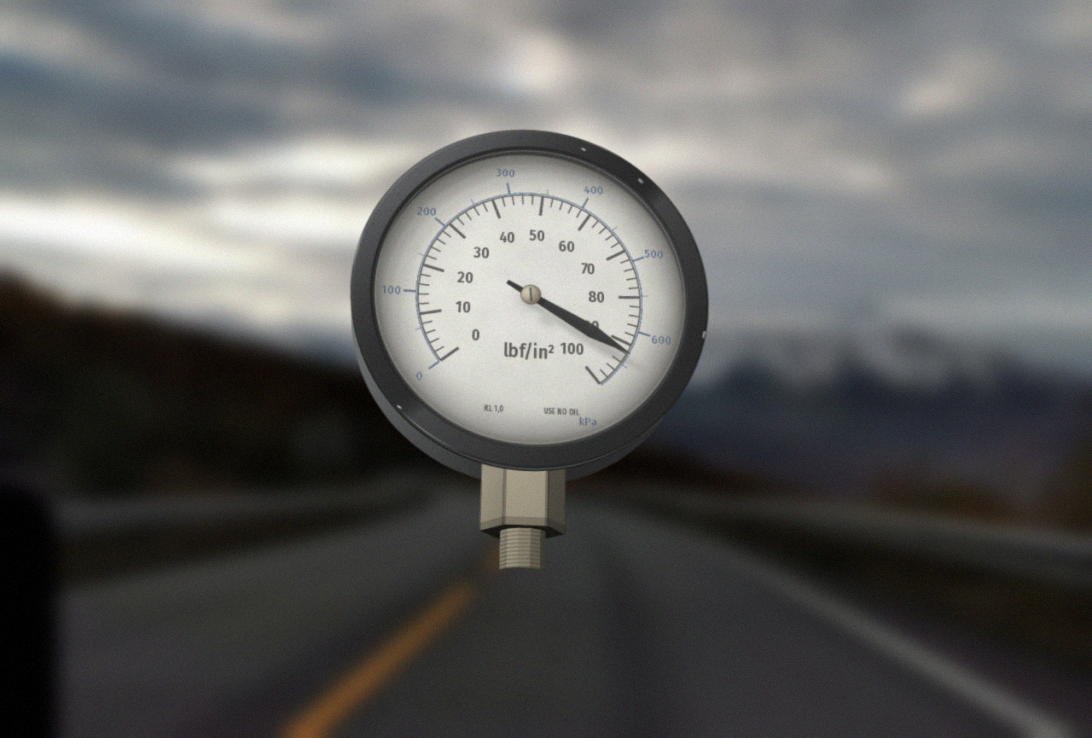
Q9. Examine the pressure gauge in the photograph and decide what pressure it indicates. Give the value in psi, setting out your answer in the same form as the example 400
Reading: 92
